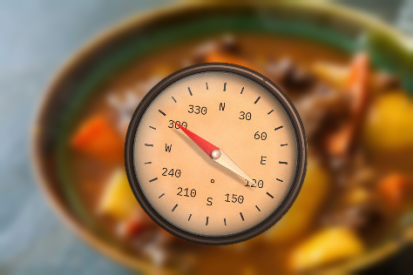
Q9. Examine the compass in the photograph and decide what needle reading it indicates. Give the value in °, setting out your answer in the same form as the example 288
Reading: 300
